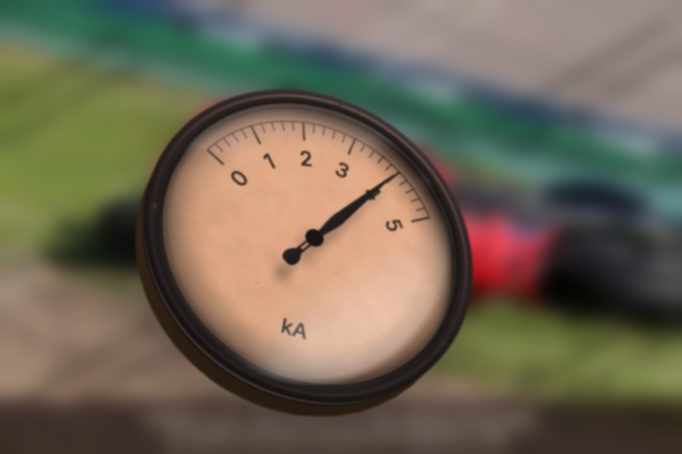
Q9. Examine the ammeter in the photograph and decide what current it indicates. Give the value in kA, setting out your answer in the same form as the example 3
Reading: 4
